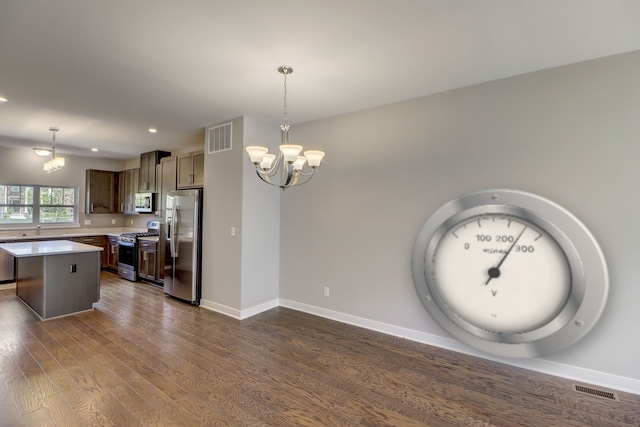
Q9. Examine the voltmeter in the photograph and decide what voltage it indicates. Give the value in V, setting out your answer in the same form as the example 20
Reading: 250
